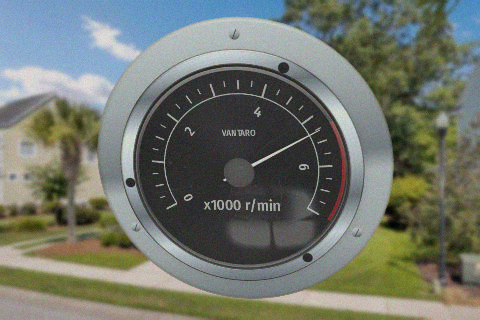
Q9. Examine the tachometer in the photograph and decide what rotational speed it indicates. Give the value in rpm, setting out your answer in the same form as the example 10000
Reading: 5250
